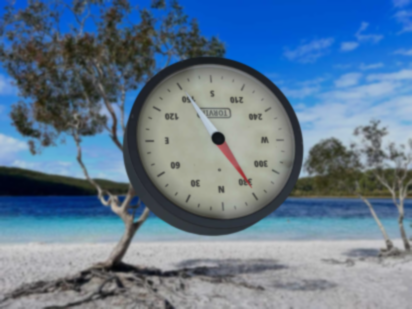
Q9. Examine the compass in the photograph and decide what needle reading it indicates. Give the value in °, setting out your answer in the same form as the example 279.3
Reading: 330
